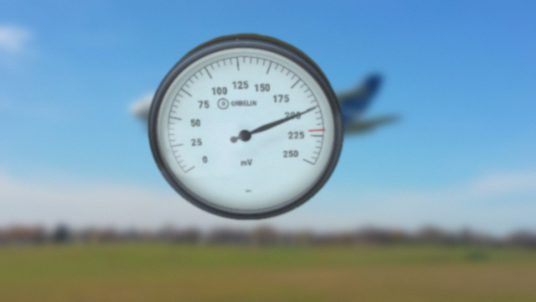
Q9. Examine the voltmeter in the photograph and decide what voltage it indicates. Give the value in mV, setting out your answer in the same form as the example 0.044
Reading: 200
